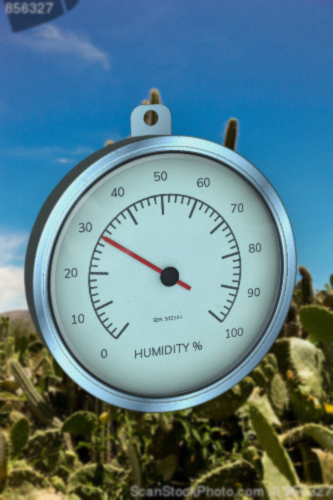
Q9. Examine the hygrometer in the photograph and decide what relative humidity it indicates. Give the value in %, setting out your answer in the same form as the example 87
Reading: 30
